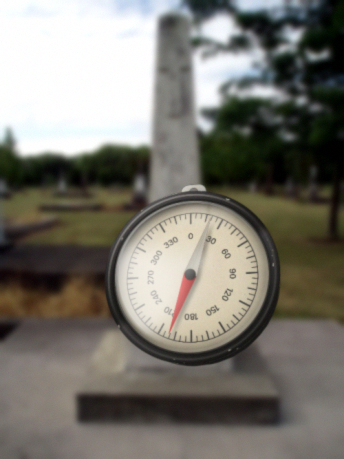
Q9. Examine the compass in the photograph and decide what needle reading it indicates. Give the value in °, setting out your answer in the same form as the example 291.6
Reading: 200
